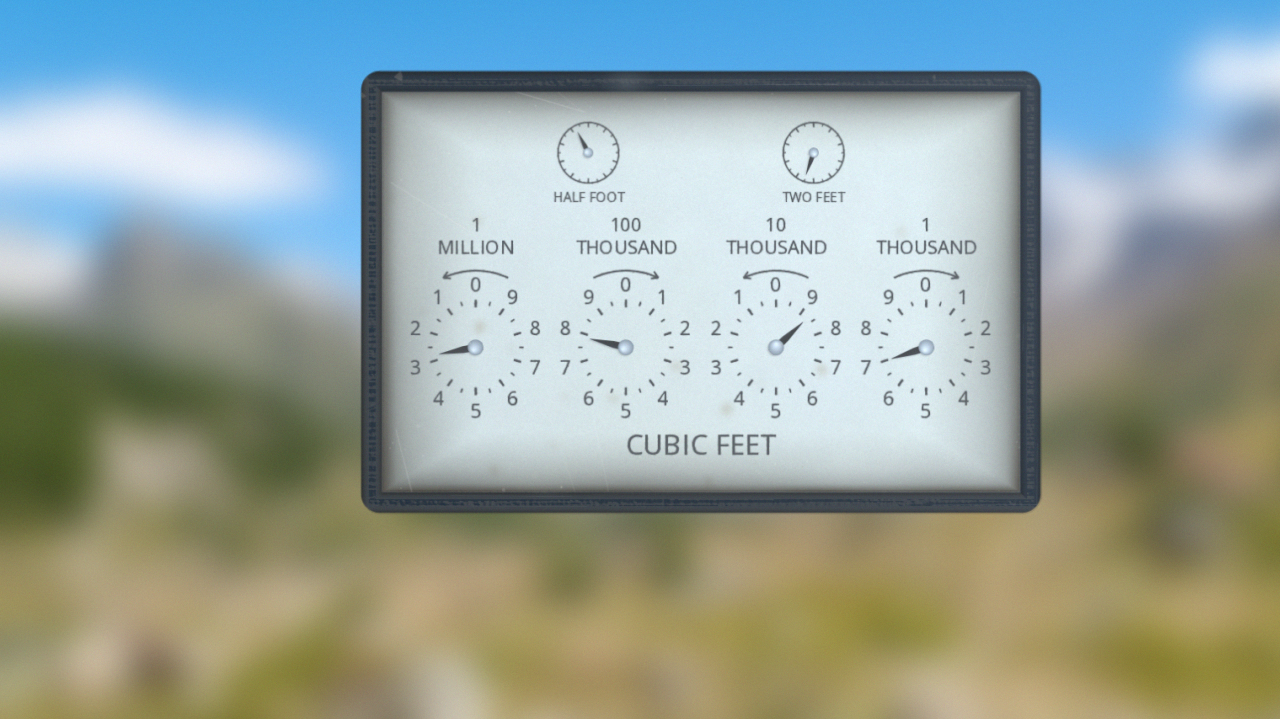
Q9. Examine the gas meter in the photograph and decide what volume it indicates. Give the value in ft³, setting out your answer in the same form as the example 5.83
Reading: 278700
